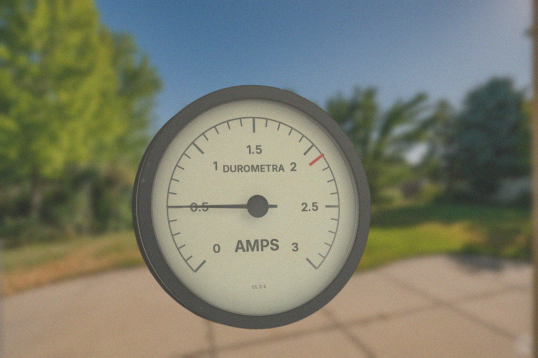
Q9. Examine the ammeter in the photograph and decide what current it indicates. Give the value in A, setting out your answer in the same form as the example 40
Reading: 0.5
